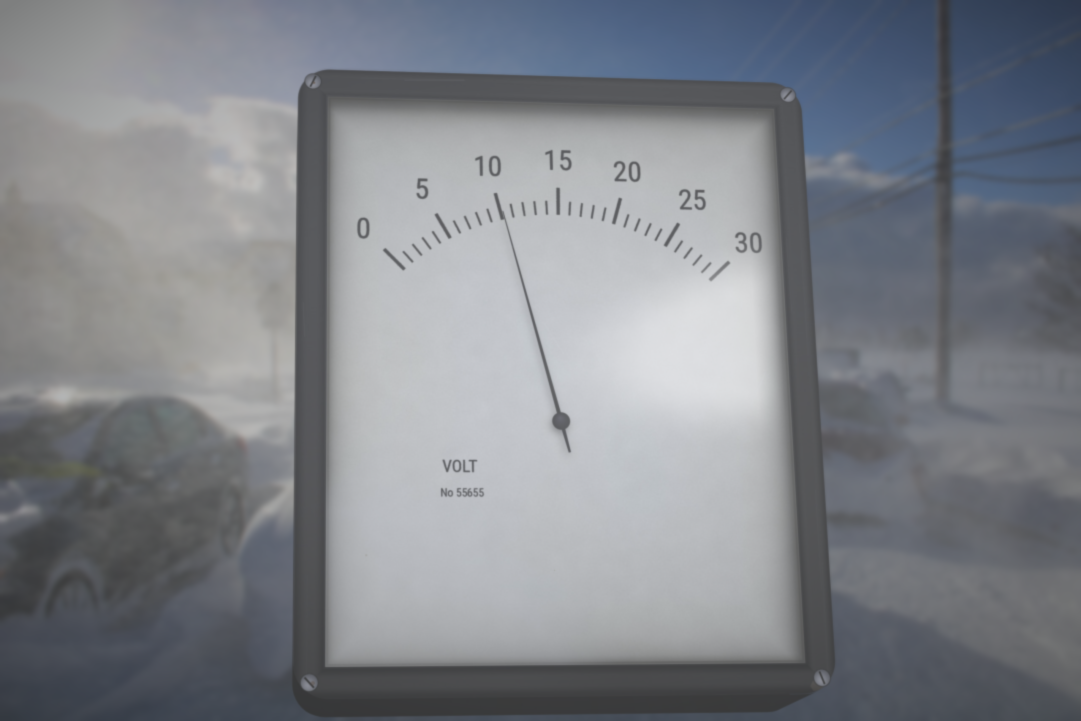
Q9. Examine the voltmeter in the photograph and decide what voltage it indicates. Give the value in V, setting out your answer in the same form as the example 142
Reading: 10
